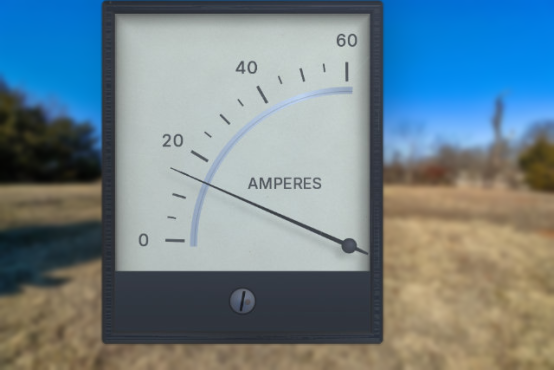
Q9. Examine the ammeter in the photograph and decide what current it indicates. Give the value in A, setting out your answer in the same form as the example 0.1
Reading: 15
